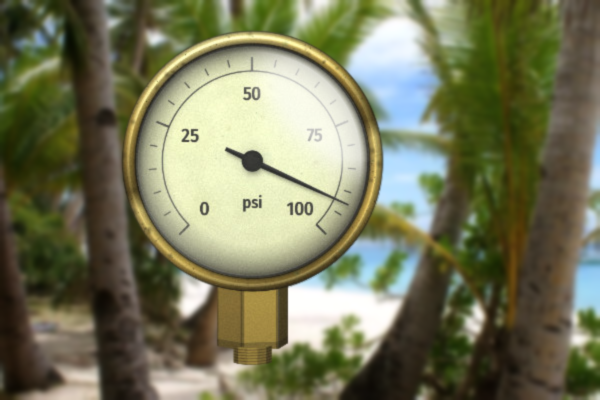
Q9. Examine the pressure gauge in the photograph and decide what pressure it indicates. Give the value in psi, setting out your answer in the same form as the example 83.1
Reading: 92.5
